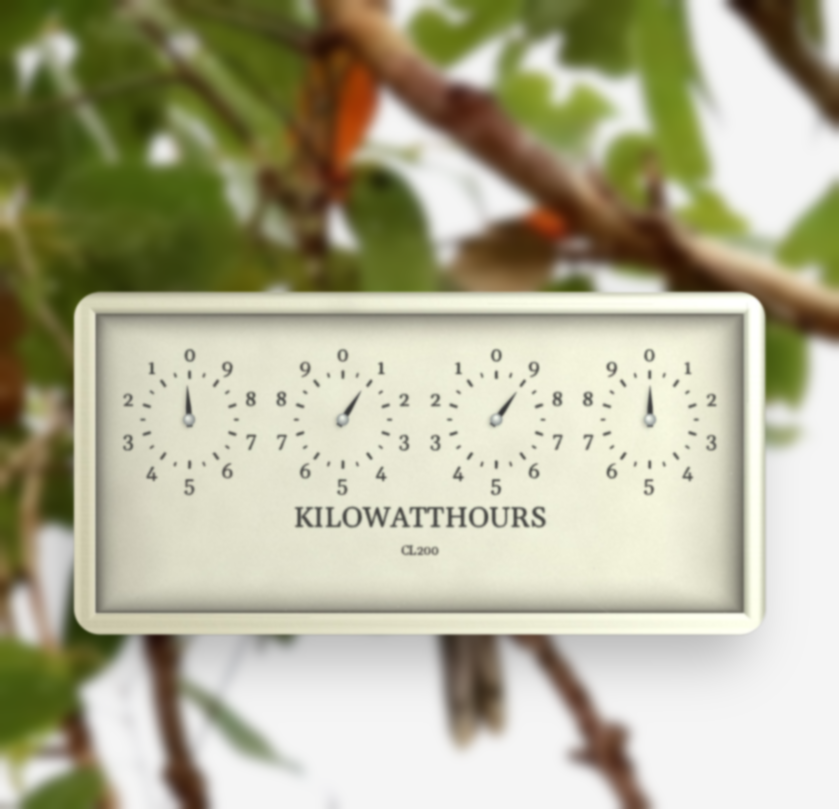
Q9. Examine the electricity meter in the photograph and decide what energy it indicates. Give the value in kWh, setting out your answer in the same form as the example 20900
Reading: 90
